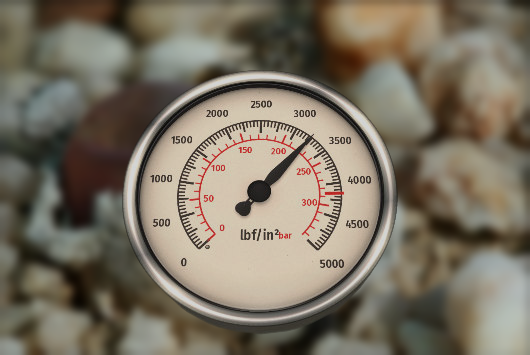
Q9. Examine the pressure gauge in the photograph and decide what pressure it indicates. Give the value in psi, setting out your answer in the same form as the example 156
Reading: 3250
